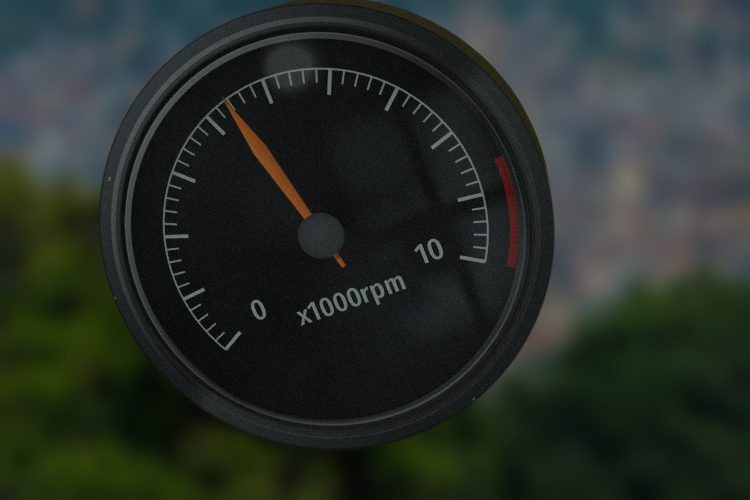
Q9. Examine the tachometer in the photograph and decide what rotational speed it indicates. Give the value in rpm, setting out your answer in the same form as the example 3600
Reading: 4400
